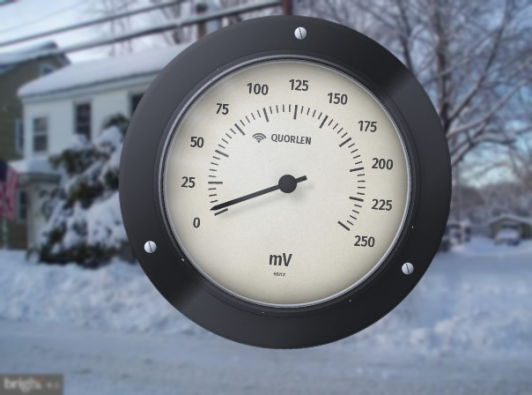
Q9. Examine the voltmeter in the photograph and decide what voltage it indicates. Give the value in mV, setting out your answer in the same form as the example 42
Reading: 5
